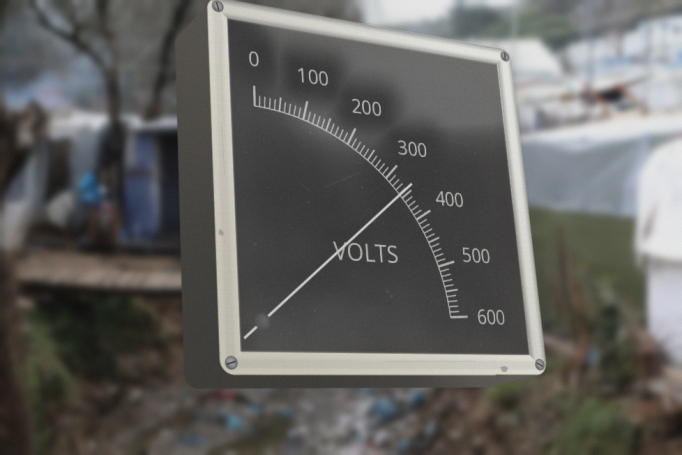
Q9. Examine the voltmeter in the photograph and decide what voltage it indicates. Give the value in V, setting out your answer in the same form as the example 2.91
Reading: 340
